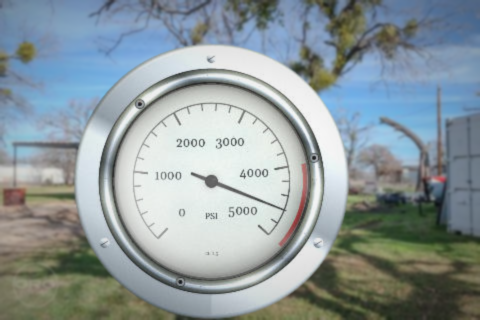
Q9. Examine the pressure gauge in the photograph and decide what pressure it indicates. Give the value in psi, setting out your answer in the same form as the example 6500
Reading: 4600
